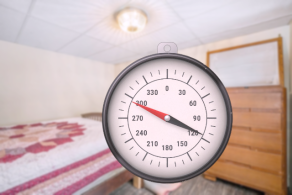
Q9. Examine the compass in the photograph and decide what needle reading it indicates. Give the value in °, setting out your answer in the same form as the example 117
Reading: 295
